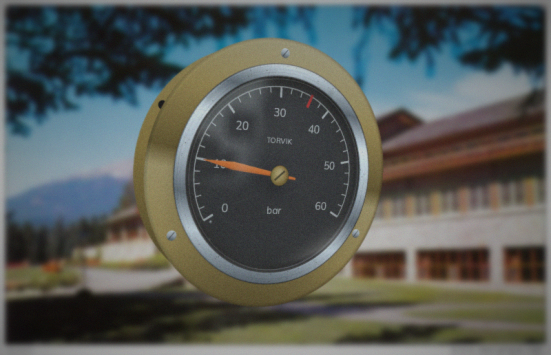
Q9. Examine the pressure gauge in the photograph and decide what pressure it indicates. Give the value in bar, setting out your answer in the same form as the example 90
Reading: 10
